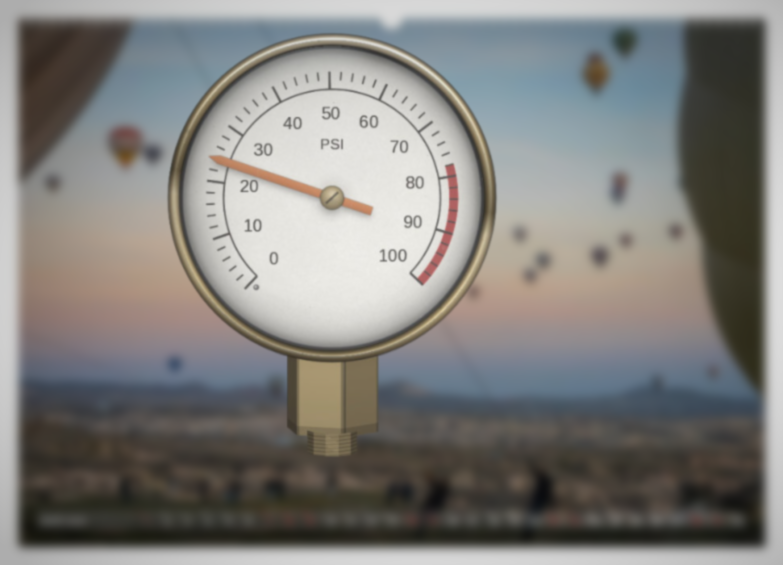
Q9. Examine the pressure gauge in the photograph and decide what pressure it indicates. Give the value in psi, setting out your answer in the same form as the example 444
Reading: 24
